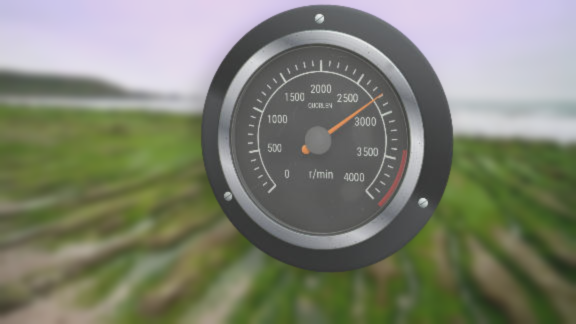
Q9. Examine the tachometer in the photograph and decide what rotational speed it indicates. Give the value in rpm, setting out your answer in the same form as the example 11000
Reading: 2800
